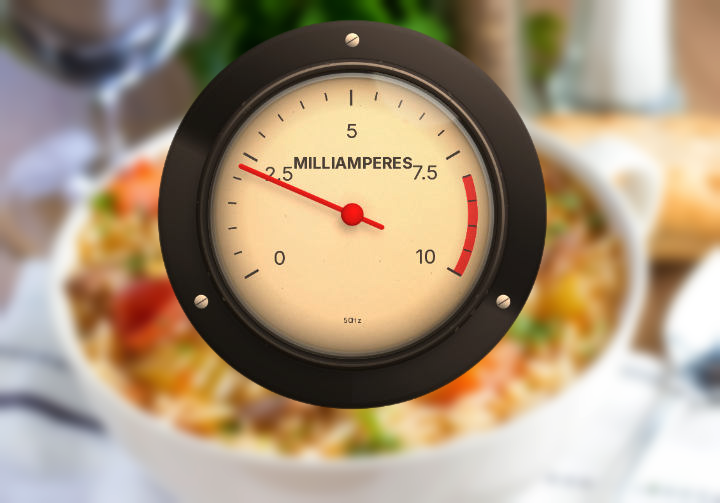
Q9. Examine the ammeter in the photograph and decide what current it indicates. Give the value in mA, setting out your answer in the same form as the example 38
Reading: 2.25
